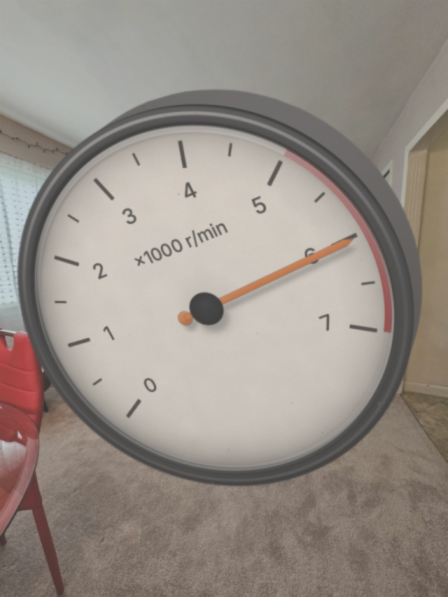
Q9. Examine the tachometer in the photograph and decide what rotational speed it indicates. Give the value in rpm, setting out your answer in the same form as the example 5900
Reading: 6000
